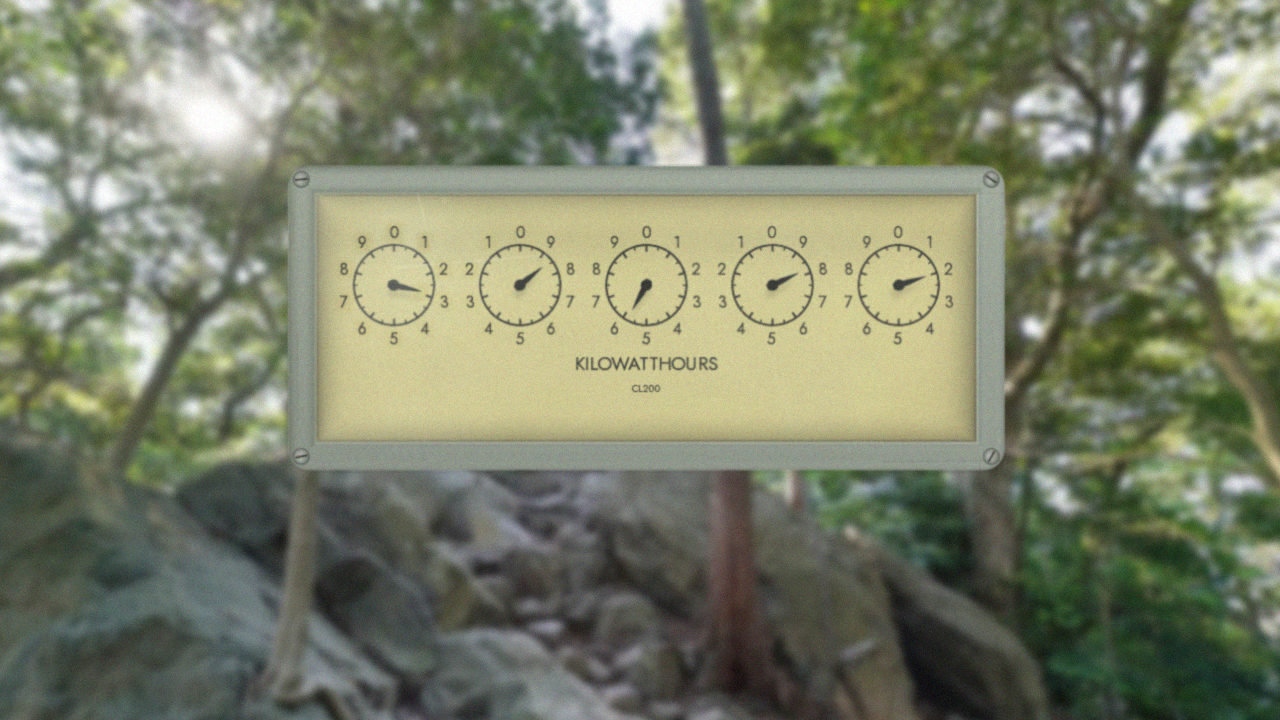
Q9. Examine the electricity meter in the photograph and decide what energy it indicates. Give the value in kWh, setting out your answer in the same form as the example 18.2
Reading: 28582
